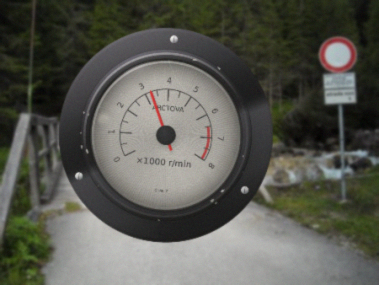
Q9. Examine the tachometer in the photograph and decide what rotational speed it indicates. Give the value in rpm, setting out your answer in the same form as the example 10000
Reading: 3250
